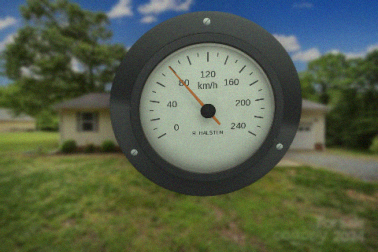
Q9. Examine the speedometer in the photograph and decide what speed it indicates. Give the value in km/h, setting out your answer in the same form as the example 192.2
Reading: 80
